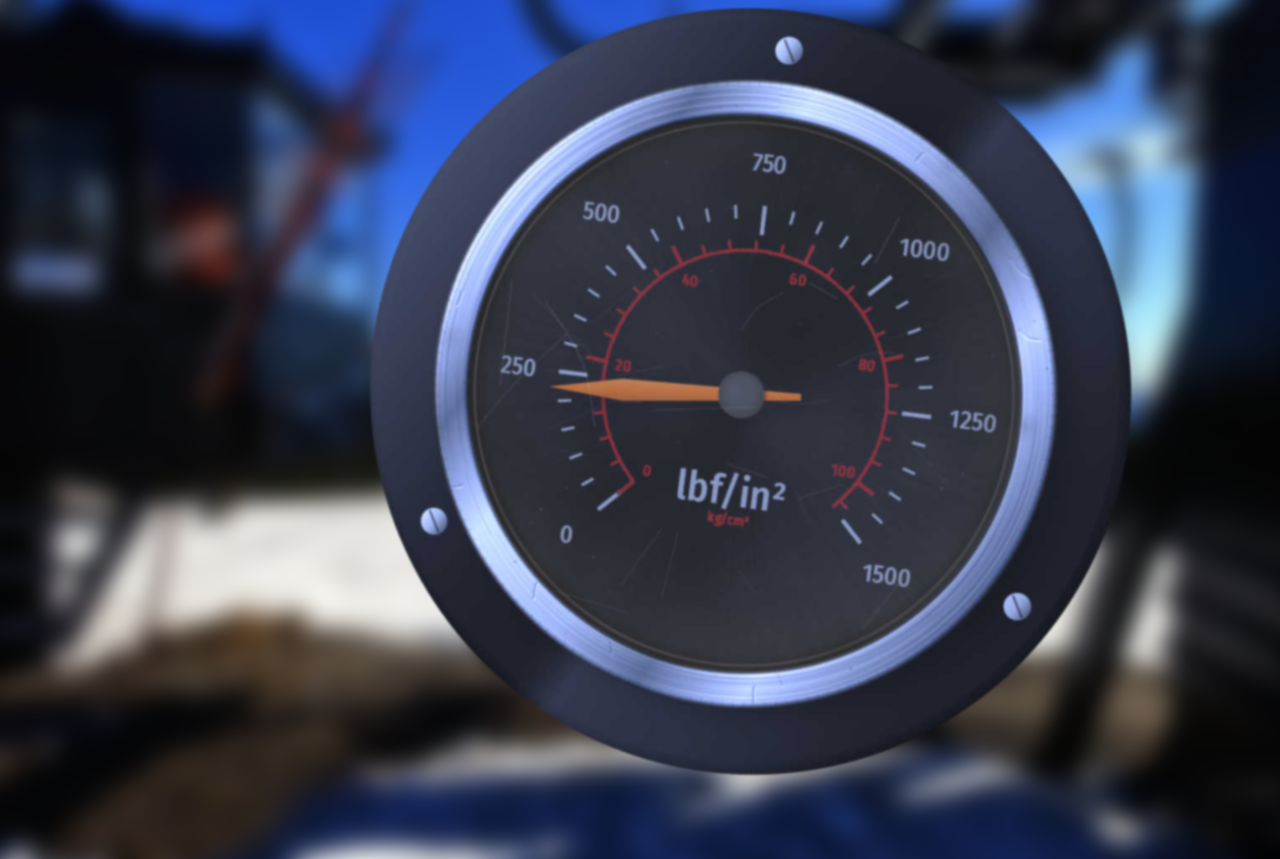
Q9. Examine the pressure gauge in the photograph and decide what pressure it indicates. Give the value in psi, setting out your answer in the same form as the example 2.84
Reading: 225
